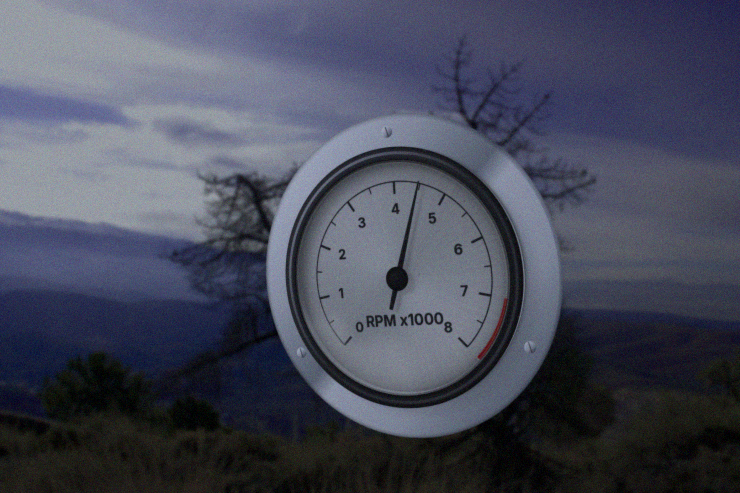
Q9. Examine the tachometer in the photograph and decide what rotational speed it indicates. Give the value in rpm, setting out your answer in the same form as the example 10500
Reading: 4500
